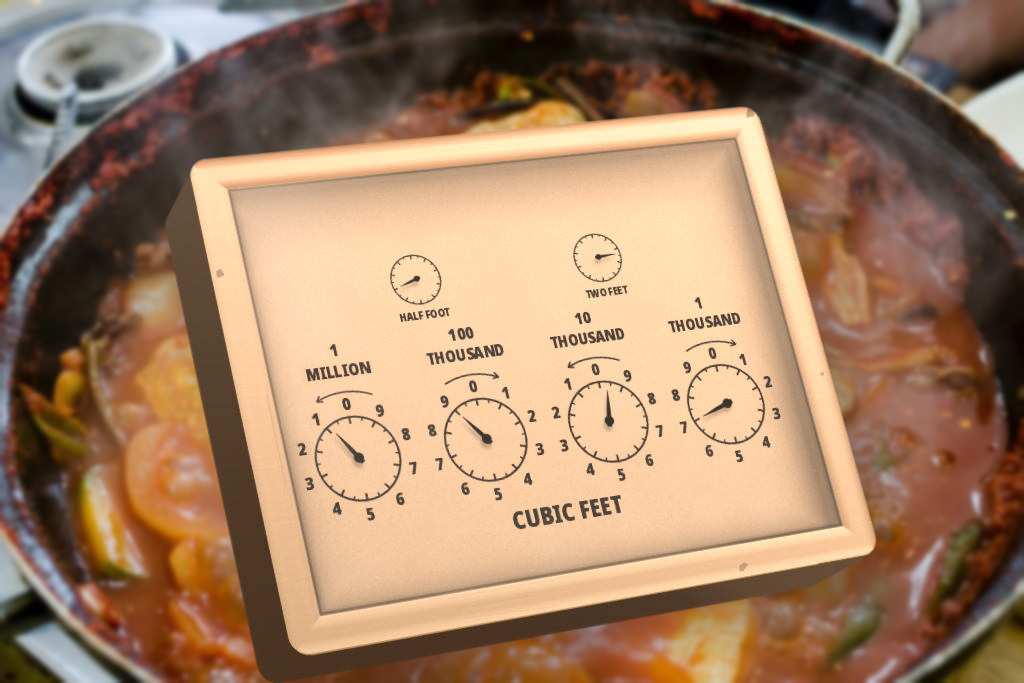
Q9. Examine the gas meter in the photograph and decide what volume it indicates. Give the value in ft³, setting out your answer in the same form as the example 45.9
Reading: 89700
